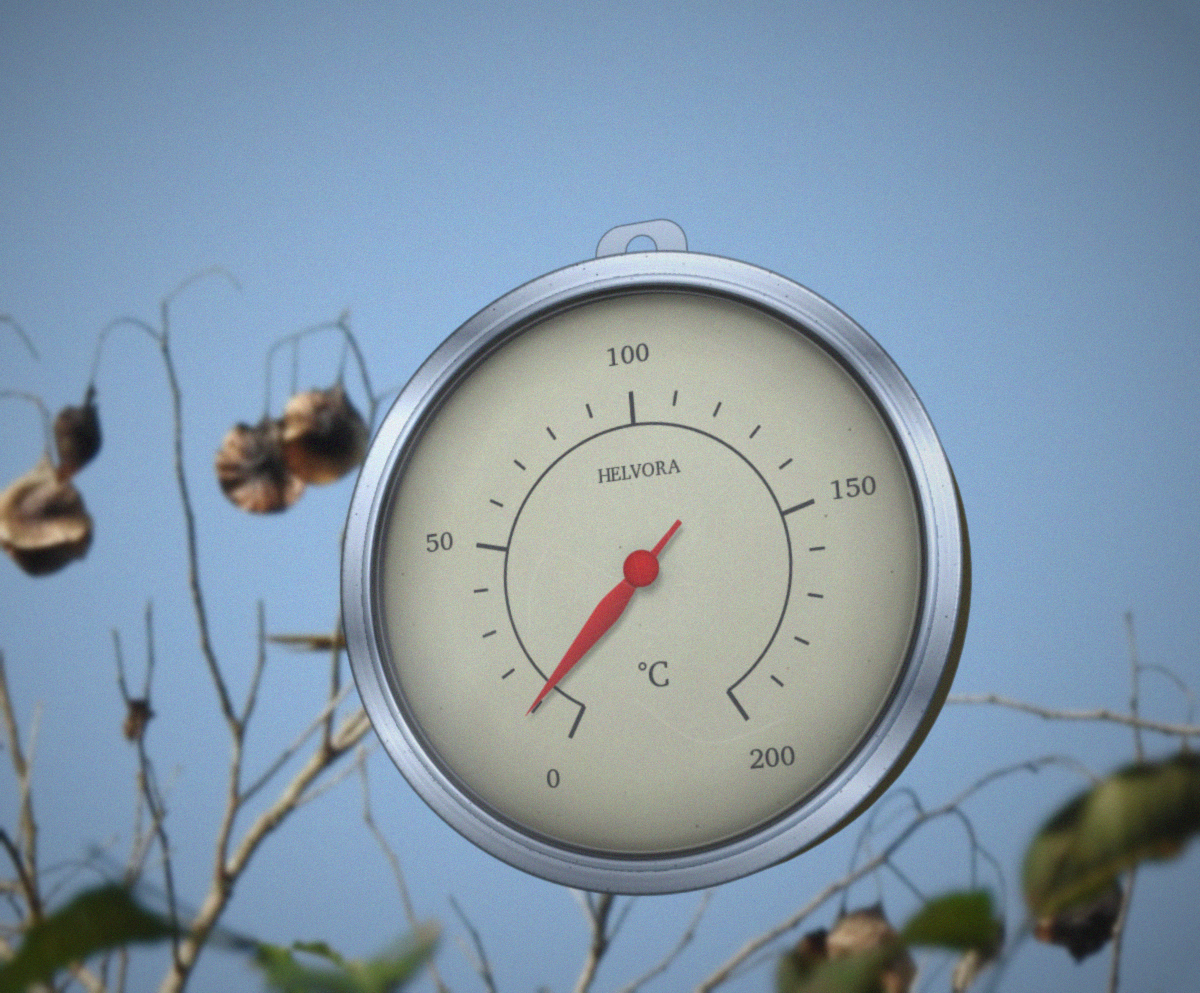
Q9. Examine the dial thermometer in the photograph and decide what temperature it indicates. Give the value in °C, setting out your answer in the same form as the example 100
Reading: 10
